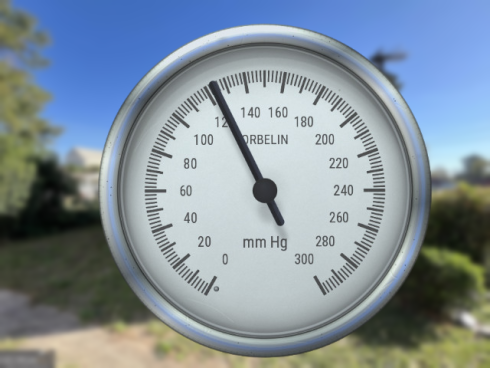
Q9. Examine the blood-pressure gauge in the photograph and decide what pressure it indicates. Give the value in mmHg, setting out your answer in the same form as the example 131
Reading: 124
